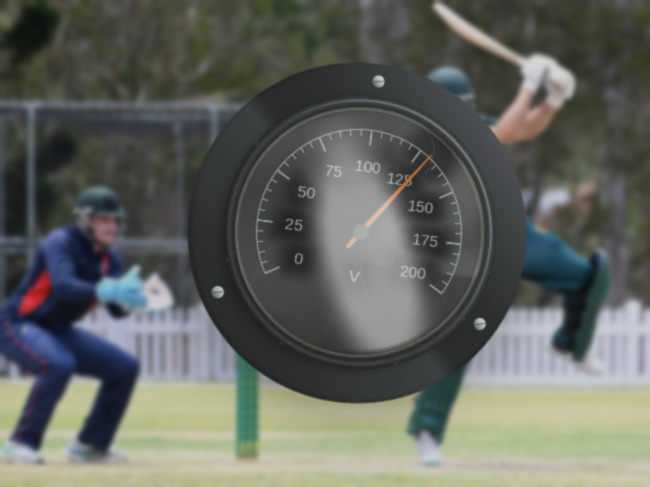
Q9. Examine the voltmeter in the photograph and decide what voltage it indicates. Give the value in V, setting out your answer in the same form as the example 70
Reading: 130
